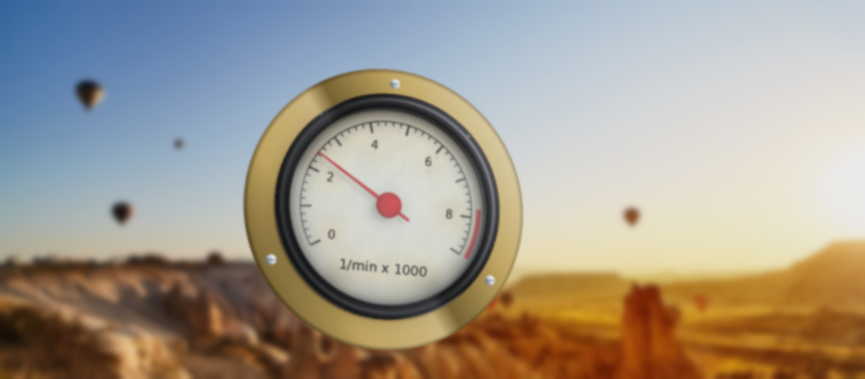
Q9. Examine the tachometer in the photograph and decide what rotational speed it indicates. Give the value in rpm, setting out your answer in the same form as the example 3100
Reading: 2400
